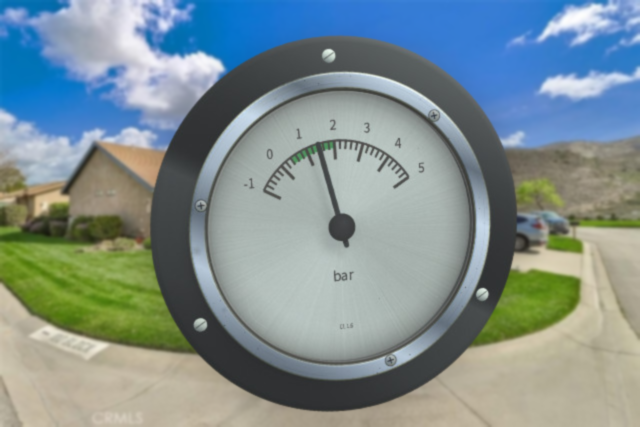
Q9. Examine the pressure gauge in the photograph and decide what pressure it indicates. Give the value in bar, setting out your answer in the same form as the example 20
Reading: 1.4
